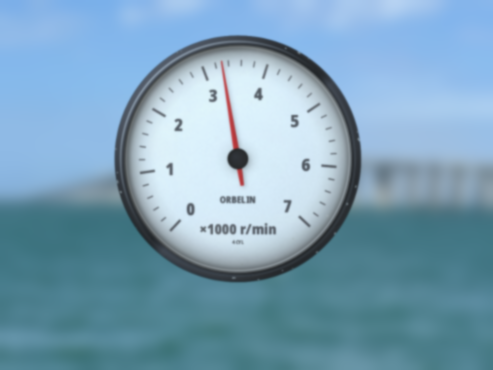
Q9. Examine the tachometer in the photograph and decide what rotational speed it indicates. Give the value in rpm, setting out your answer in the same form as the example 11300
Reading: 3300
